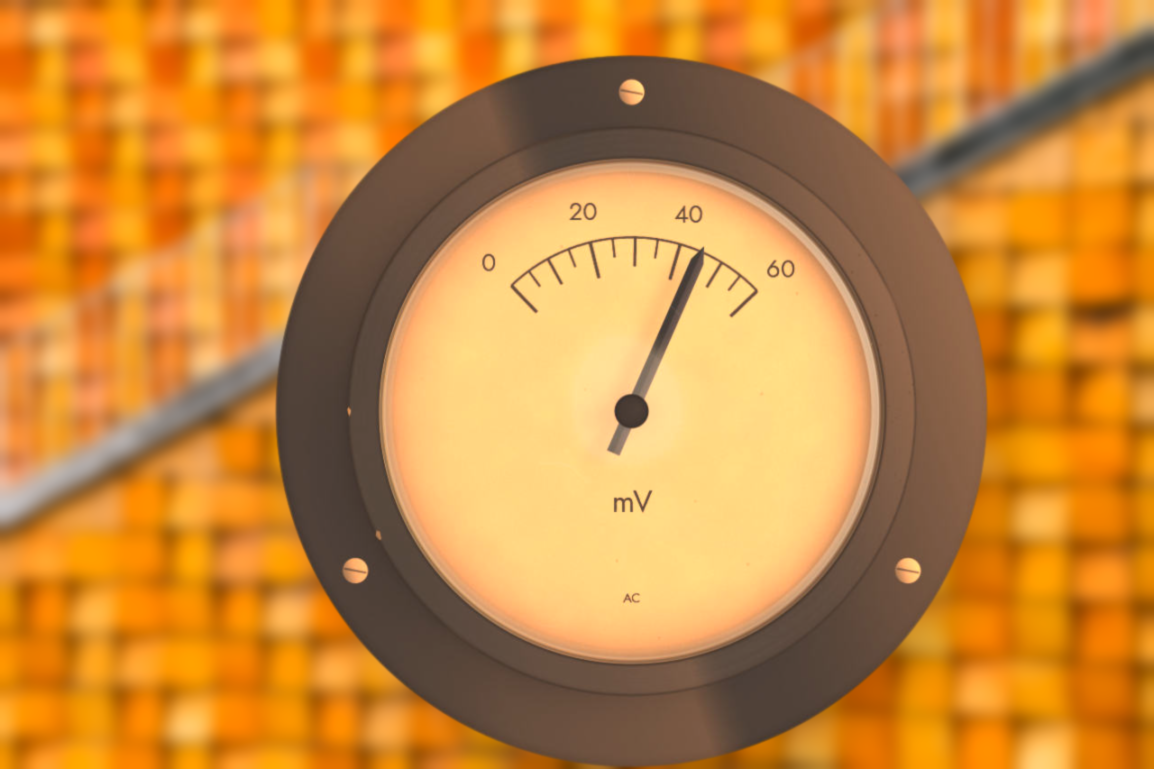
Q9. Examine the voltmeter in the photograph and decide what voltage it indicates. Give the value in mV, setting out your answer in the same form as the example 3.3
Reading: 45
